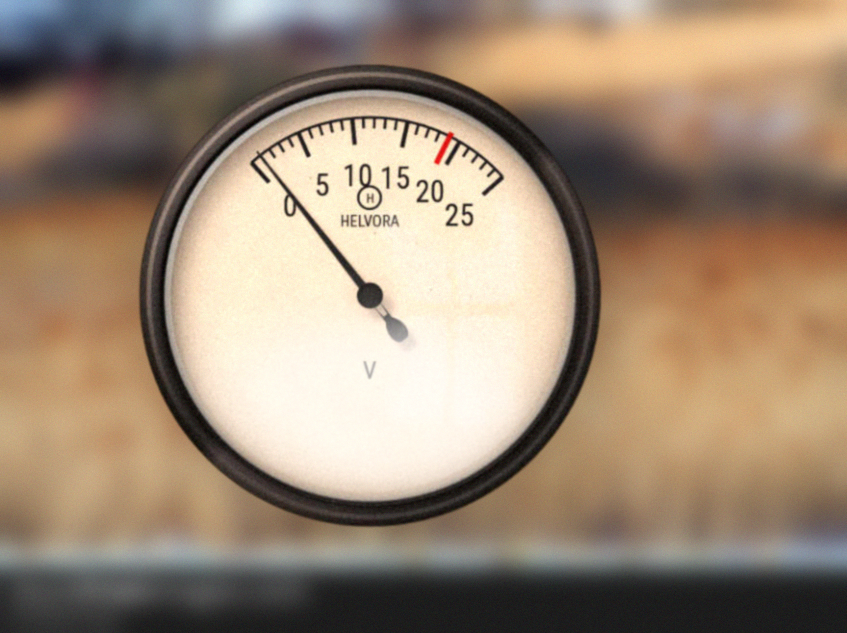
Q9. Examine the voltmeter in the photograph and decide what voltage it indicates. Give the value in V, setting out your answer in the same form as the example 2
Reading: 1
